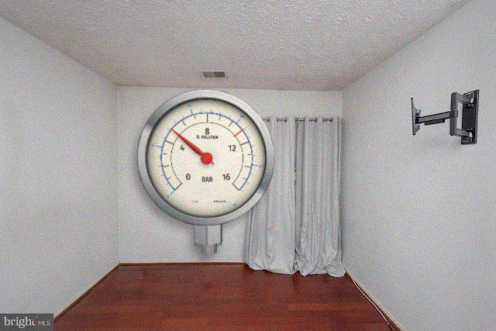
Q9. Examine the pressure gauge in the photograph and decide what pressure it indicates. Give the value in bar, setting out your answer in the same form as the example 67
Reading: 5
